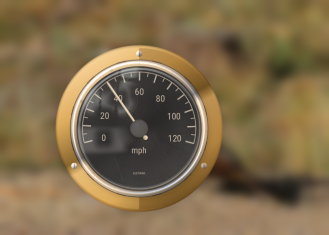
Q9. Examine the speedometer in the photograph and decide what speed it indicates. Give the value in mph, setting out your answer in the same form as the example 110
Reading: 40
